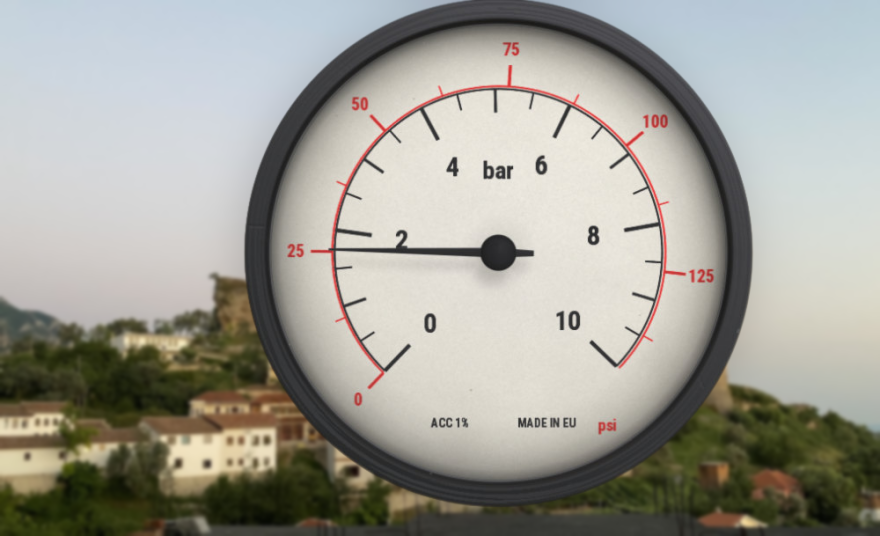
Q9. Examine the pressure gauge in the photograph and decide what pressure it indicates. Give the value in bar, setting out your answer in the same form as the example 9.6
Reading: 1.75
